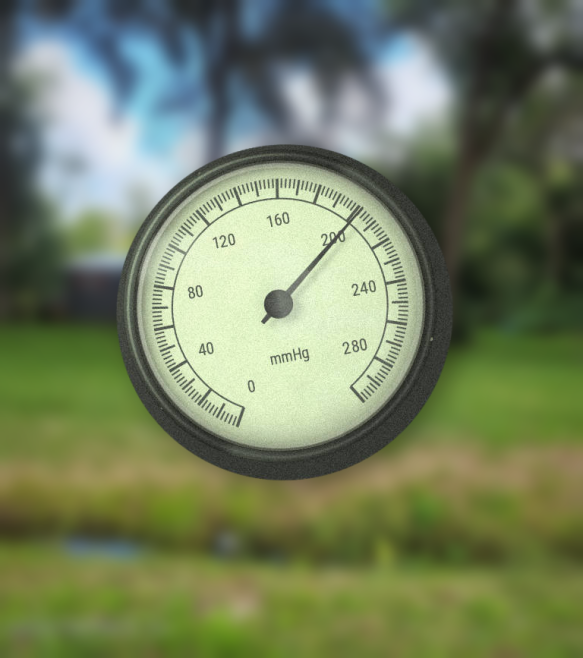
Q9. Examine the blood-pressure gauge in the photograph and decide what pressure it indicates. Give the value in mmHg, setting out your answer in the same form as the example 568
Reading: 202
